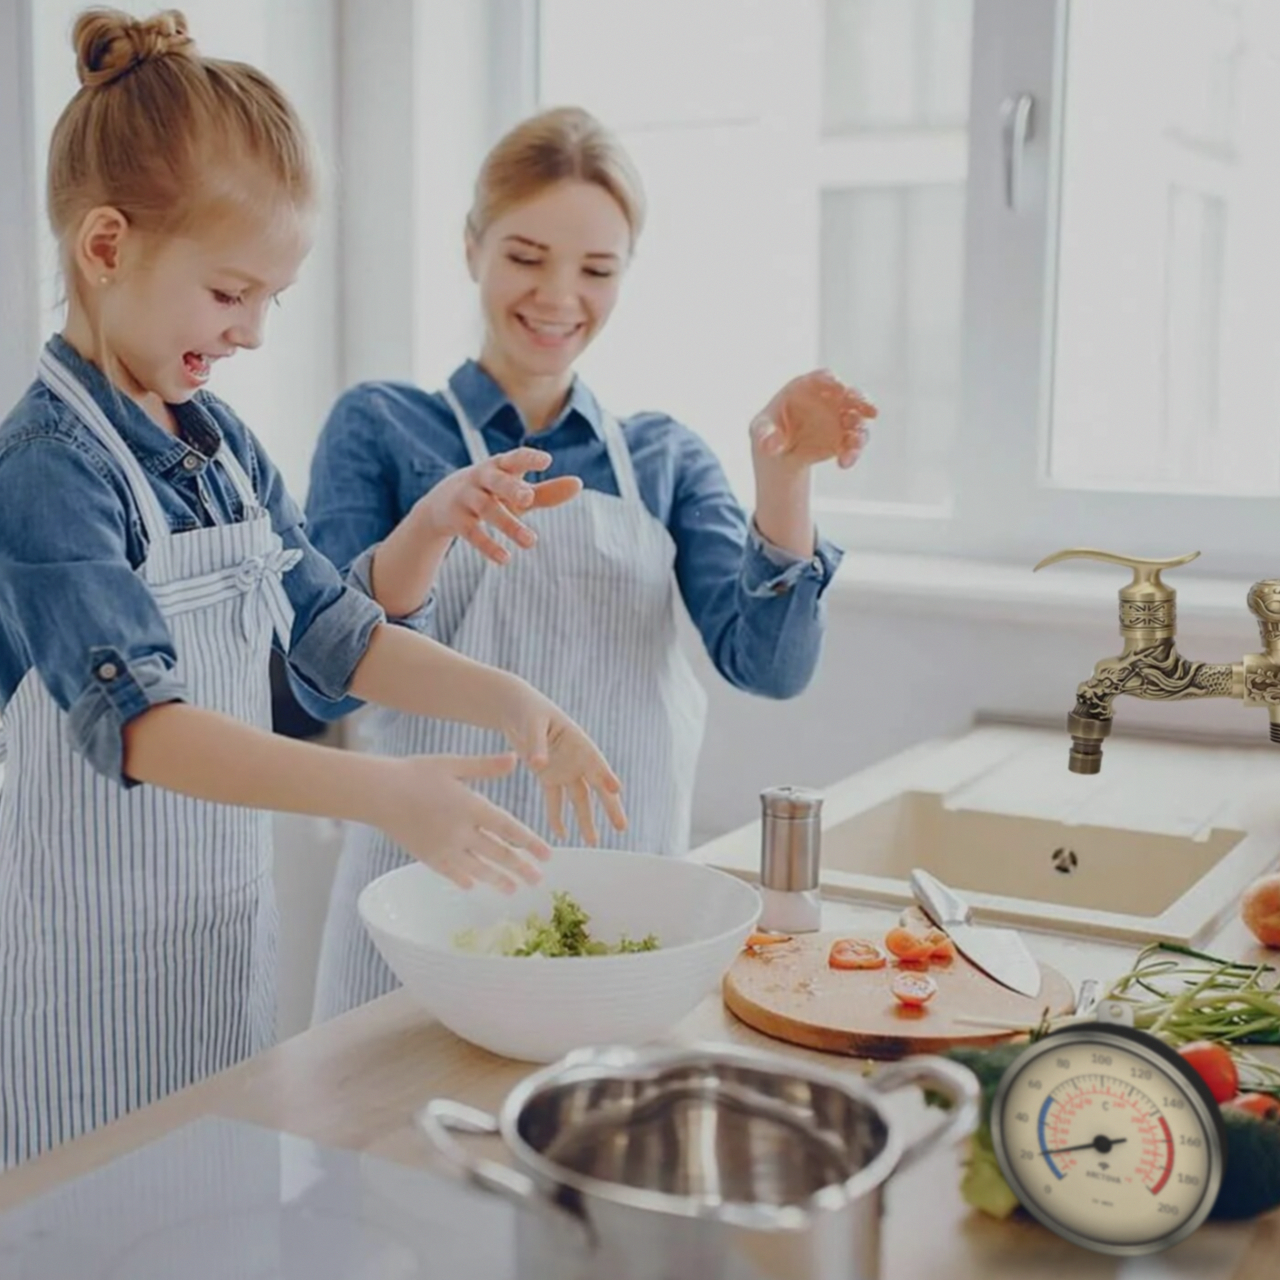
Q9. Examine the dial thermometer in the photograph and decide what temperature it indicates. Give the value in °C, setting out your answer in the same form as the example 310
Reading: 20
